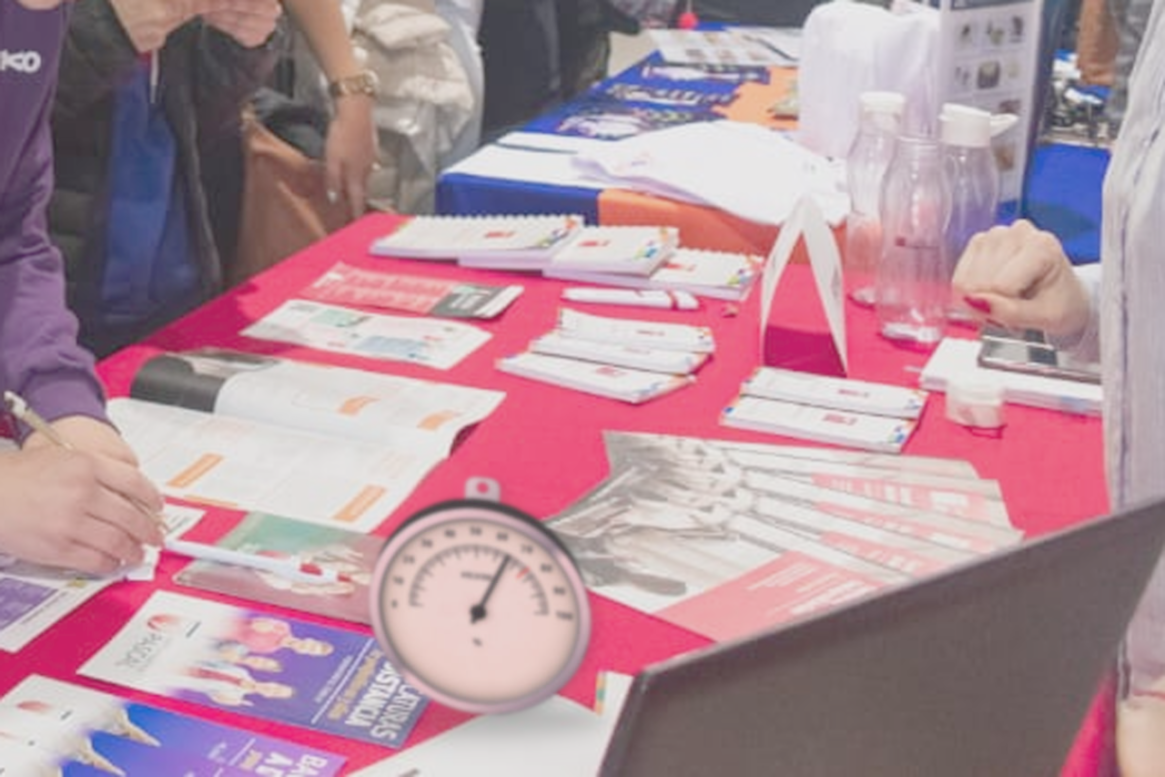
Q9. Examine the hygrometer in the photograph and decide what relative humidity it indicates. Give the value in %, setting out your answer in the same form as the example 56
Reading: 65
